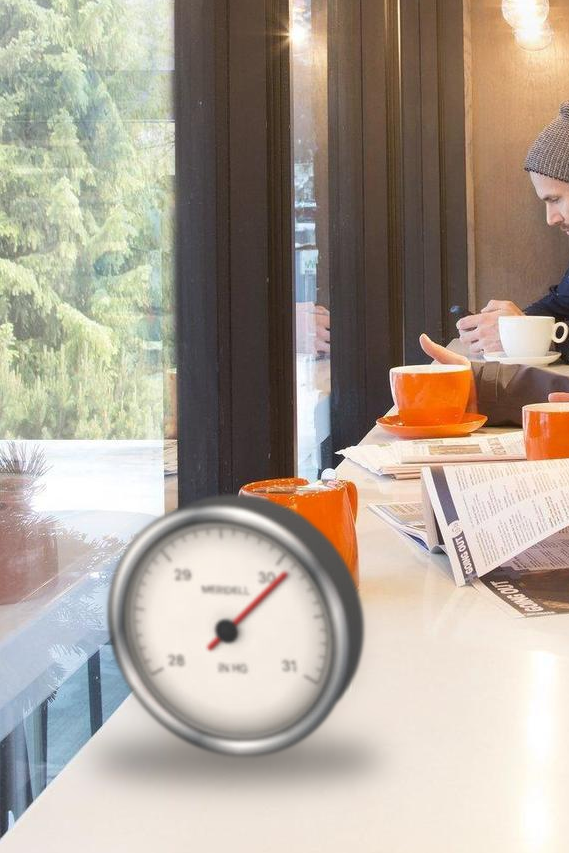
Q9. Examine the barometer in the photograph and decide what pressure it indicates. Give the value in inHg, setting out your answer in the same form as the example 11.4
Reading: 30.1
